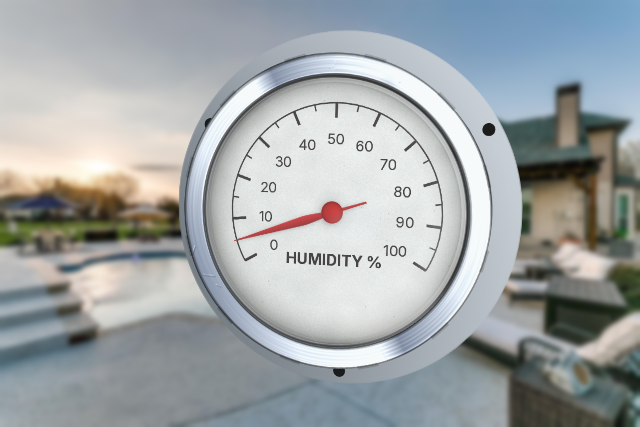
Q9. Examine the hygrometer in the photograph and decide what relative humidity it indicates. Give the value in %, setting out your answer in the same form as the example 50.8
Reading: 5
